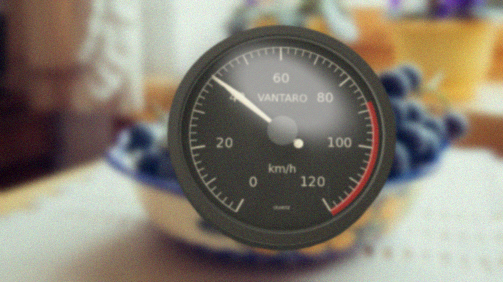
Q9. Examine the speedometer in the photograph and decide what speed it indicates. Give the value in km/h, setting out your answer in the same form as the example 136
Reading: 40
